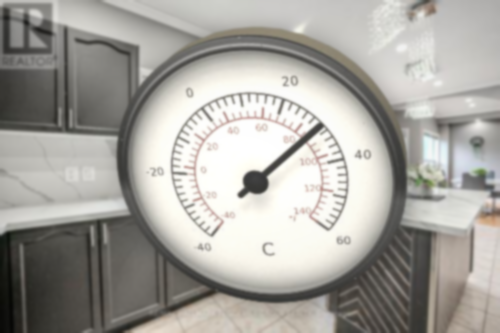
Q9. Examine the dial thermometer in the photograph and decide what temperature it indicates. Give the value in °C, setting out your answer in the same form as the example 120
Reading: 30
